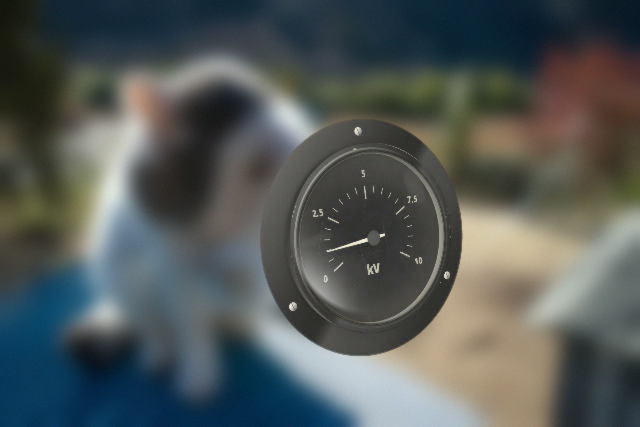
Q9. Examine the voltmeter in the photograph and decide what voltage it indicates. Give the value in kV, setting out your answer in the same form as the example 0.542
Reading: 1
